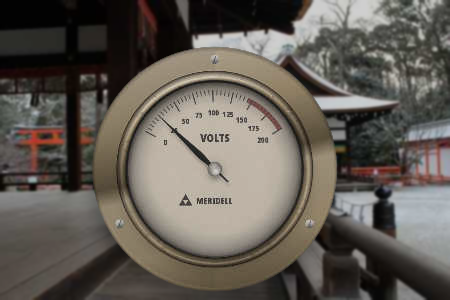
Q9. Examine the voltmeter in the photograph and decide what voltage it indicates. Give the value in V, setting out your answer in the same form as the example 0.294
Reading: 25
